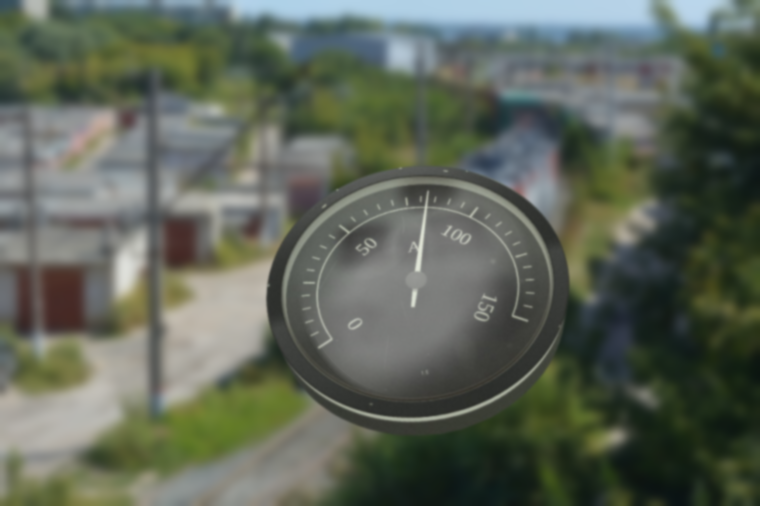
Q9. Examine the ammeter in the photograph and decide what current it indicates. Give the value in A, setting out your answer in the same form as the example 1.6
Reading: 82.5
